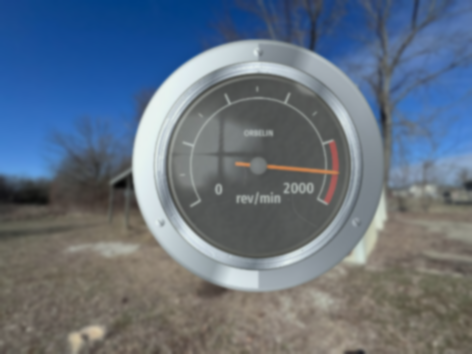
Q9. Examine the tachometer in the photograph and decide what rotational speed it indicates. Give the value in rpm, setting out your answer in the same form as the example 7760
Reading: 1800
